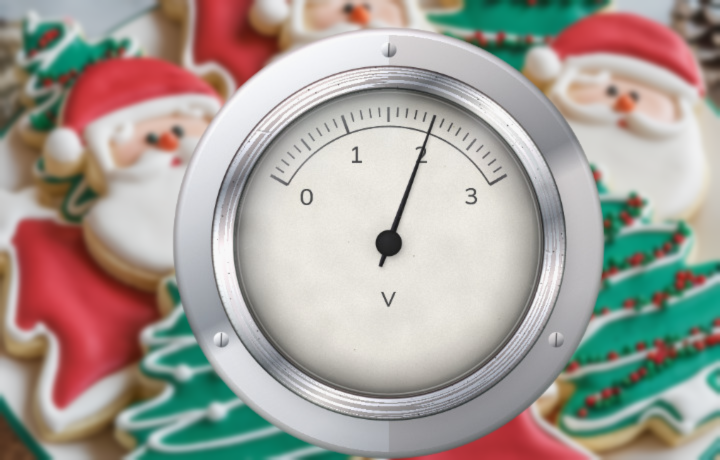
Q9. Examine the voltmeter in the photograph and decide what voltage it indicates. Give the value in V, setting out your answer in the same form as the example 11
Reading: 2
